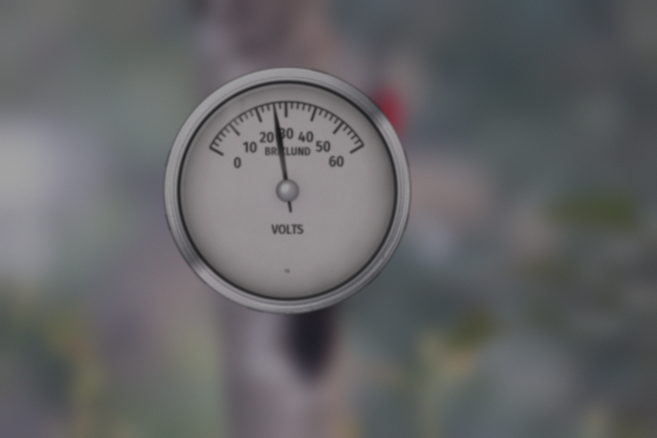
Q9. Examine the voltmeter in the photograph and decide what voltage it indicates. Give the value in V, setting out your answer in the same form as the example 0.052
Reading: 26
